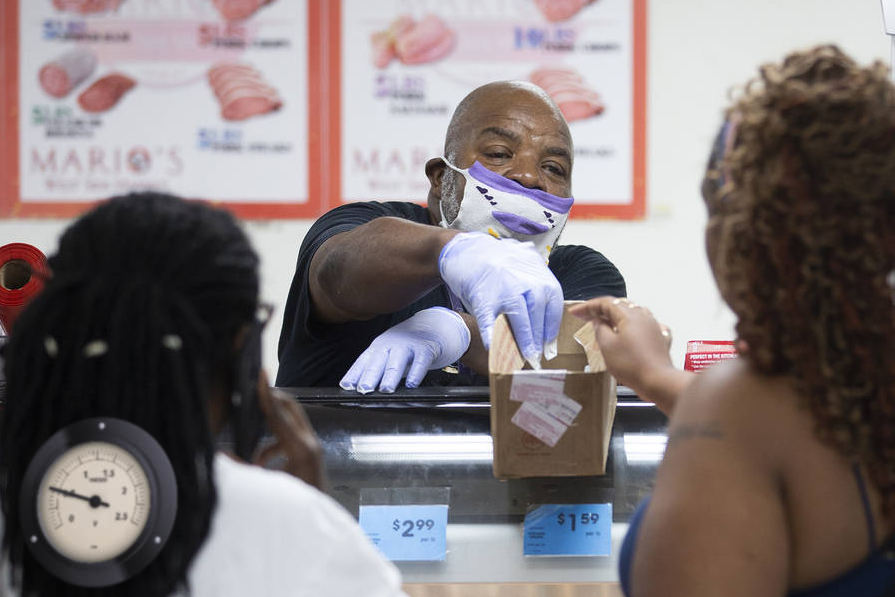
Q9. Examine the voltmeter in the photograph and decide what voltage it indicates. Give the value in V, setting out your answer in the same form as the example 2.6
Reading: 0.5
